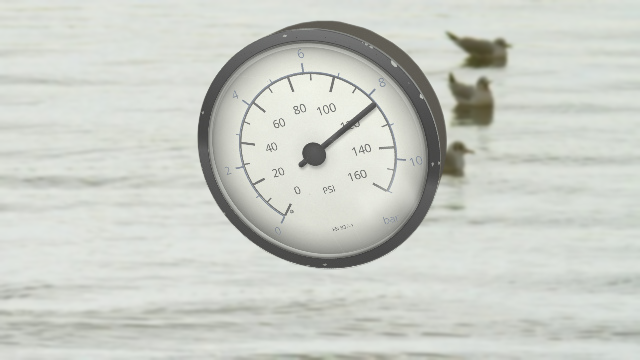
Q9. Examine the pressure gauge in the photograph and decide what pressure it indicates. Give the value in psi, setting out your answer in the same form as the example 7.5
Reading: 120
